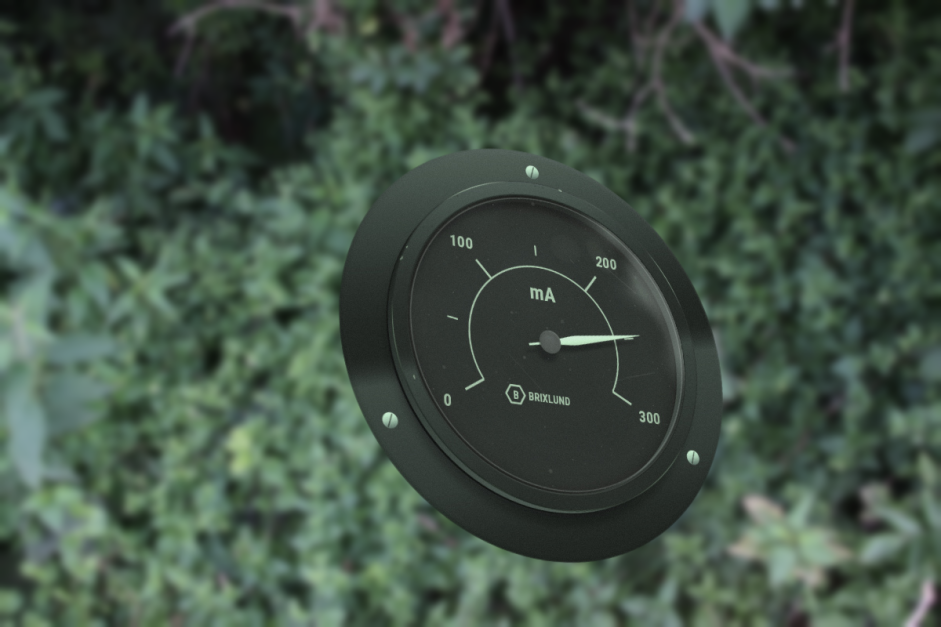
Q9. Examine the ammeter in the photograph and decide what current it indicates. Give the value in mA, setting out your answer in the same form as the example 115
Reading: 250
